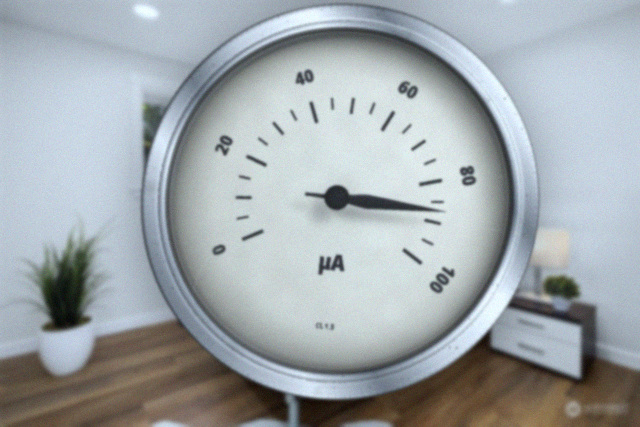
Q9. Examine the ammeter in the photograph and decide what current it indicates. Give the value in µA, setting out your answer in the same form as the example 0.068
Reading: 87.5
